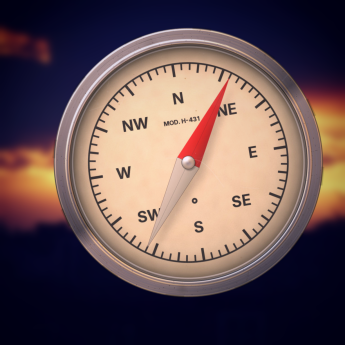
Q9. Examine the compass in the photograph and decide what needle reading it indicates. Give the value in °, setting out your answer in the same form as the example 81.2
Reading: 35
